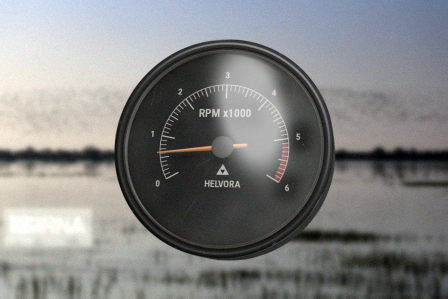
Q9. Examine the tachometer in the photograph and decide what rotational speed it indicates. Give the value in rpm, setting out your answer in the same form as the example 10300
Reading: 600
